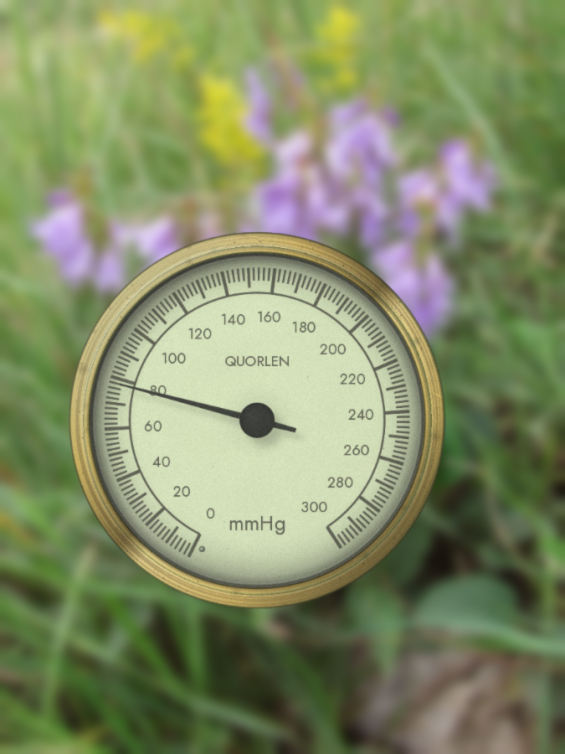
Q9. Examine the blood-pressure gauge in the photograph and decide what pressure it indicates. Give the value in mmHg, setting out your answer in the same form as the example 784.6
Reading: 78
